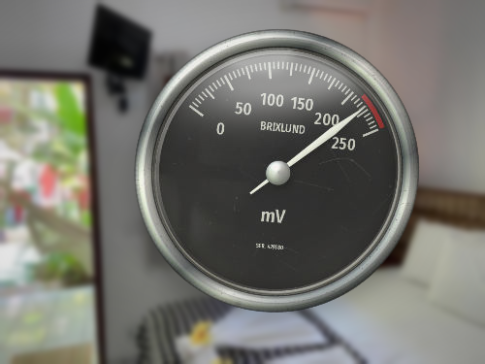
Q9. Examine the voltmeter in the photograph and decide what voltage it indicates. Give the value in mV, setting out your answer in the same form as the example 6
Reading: 220
